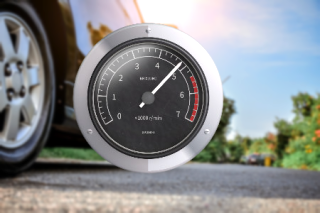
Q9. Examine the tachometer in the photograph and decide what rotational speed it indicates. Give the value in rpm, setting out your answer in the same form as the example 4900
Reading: 4800
